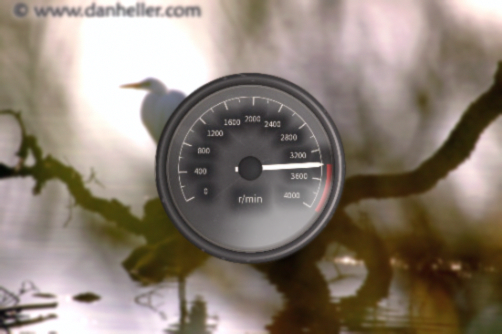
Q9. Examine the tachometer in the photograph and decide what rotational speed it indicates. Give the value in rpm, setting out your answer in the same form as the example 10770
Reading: 3400
